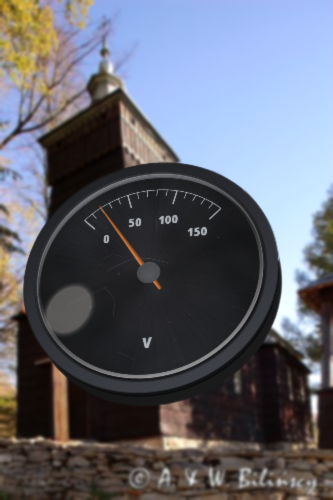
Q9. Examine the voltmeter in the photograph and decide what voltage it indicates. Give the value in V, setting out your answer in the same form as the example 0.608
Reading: 20
